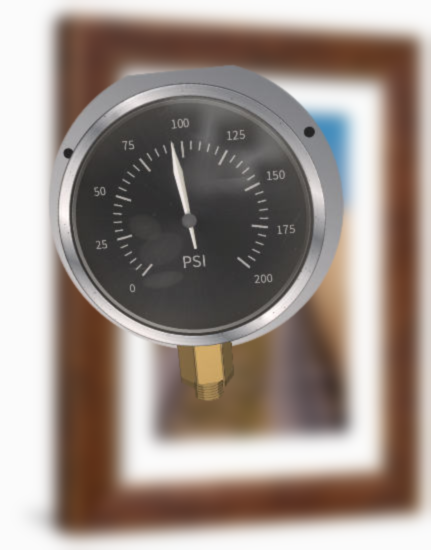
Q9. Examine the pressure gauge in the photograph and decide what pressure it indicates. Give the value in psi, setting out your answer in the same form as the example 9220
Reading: 95
